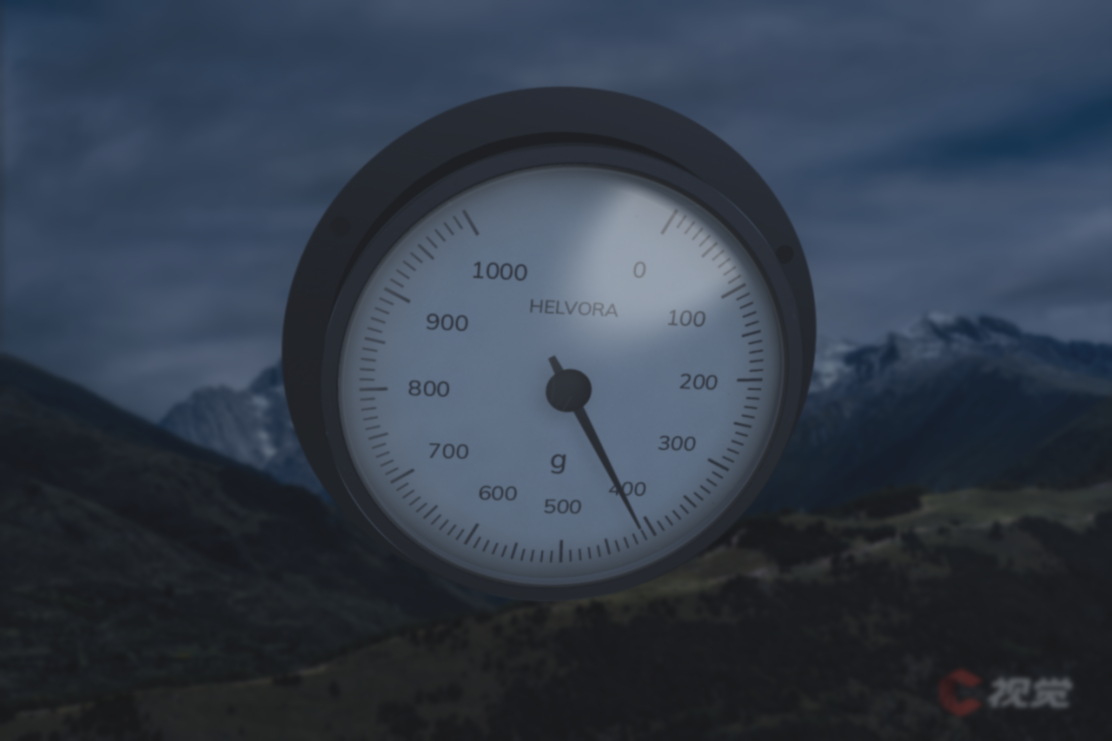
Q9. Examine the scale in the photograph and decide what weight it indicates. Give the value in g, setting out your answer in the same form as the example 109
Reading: 410
